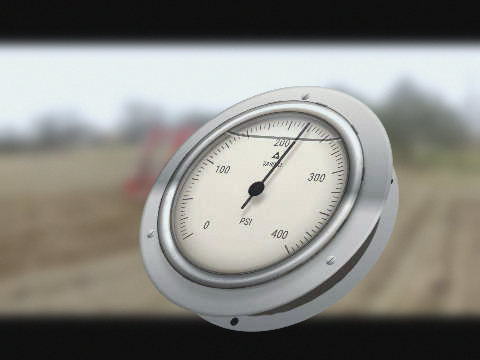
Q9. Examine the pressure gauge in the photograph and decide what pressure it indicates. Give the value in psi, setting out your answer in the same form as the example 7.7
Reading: 225
